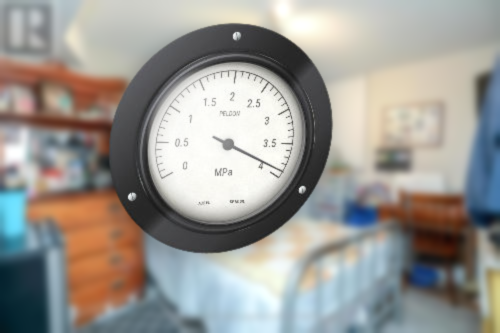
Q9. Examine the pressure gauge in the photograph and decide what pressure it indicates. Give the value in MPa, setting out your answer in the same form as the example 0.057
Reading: 3.9
